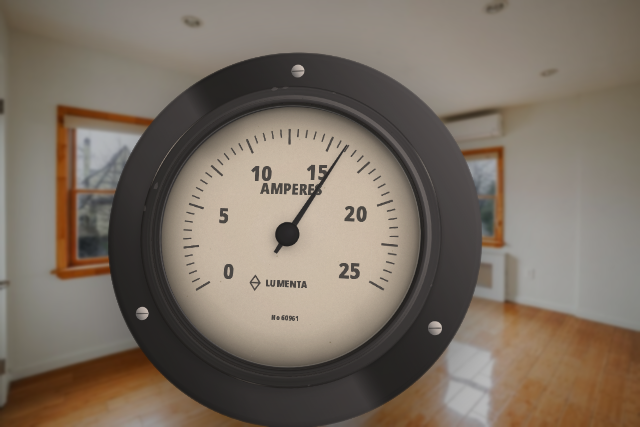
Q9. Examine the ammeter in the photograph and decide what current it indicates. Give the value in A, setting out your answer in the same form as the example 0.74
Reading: 16
